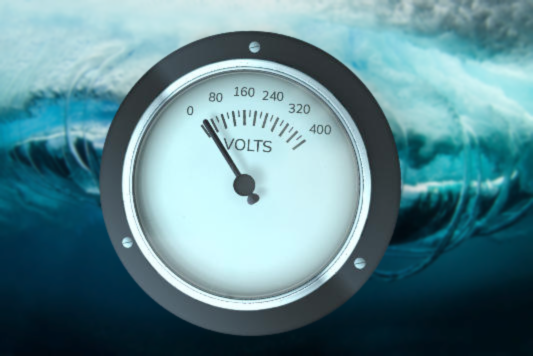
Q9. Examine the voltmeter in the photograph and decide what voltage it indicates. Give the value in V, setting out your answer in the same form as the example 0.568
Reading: 20
